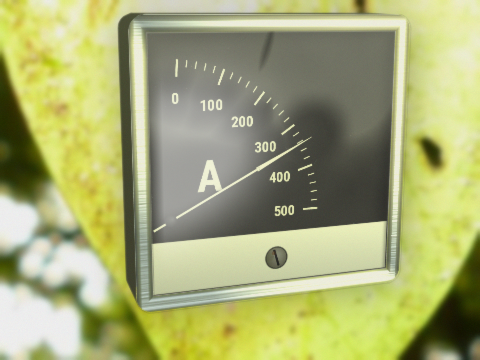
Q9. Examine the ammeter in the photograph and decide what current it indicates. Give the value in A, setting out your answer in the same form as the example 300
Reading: 340
